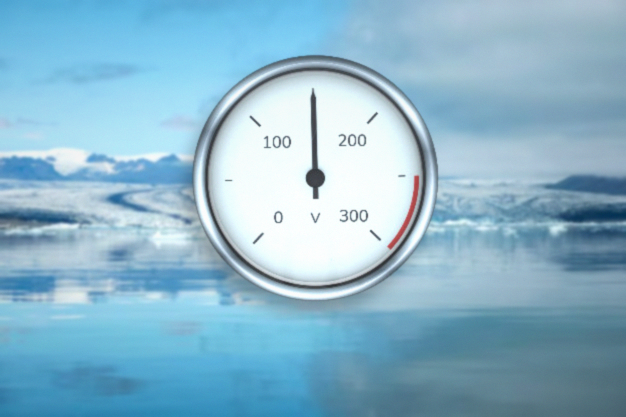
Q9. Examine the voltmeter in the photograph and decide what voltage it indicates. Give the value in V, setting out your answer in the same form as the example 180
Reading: 150
